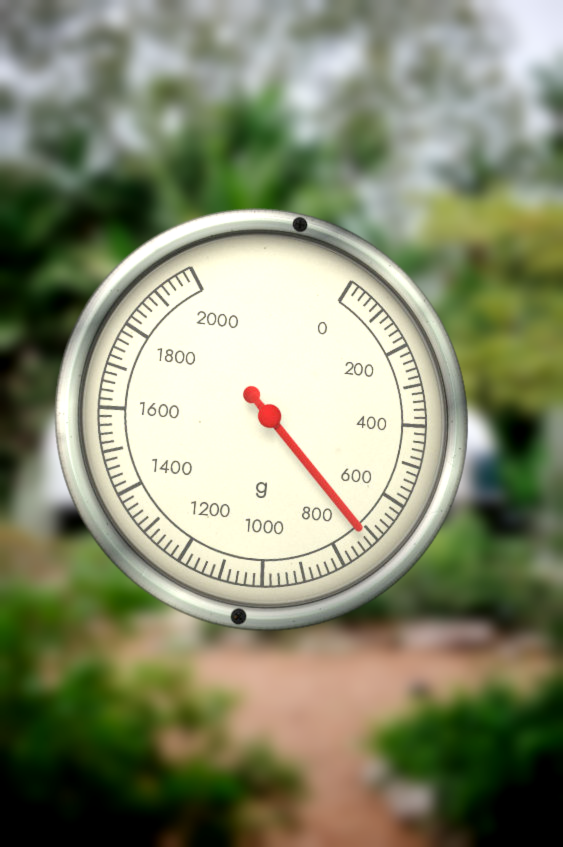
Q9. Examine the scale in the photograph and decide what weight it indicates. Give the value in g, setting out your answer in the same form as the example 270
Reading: 720
